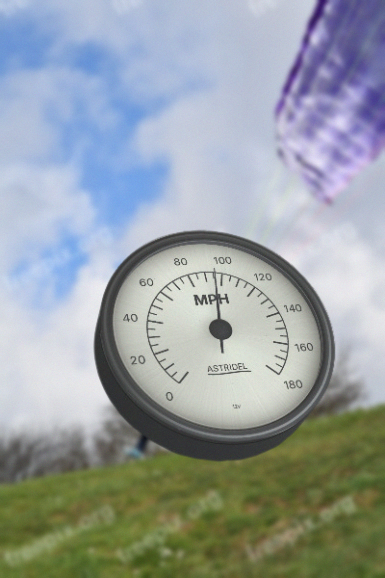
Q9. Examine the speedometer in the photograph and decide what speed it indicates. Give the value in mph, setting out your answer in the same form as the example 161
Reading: 95
